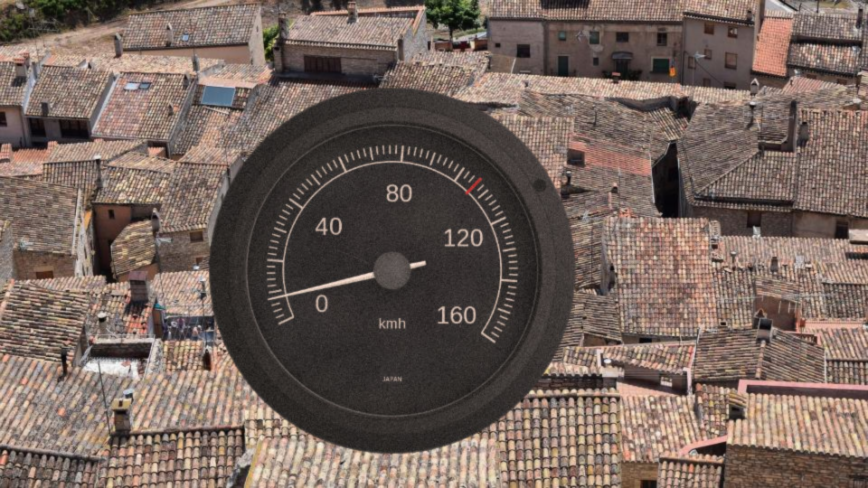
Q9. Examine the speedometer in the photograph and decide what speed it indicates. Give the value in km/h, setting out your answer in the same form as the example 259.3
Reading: 8
